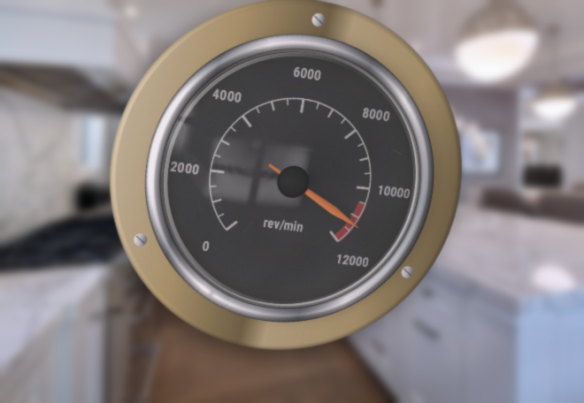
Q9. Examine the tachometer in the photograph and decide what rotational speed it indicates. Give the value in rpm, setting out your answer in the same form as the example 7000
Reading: 11250
